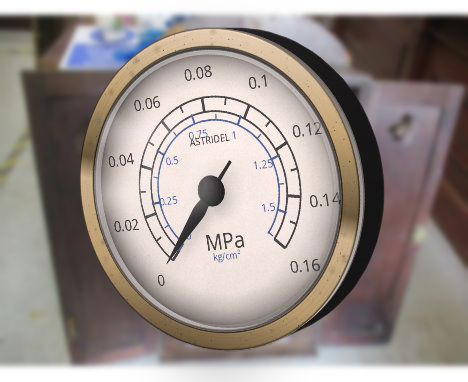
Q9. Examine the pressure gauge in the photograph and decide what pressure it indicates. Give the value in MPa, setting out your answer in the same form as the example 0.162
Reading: 0
